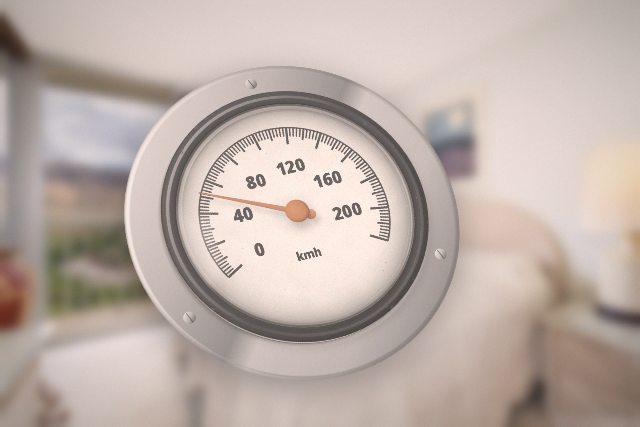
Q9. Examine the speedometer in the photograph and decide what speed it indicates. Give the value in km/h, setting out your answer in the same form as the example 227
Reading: 50
